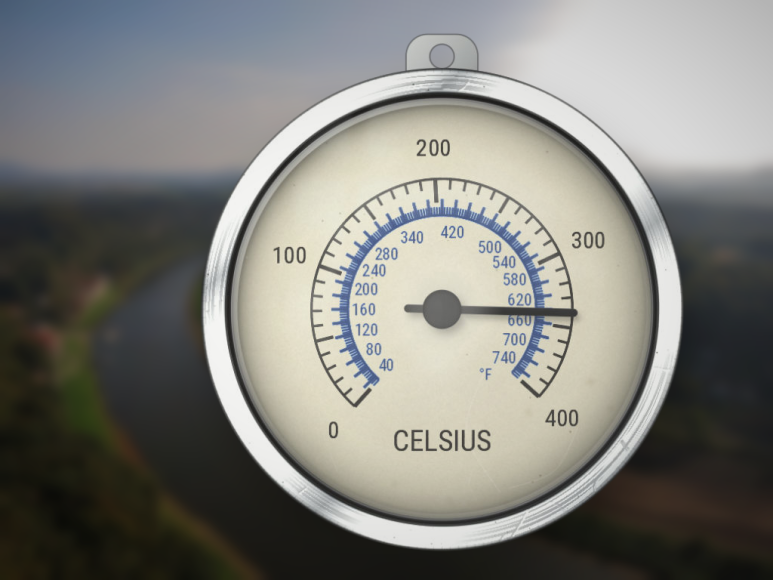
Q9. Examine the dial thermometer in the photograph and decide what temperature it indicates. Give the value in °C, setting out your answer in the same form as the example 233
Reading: 340
